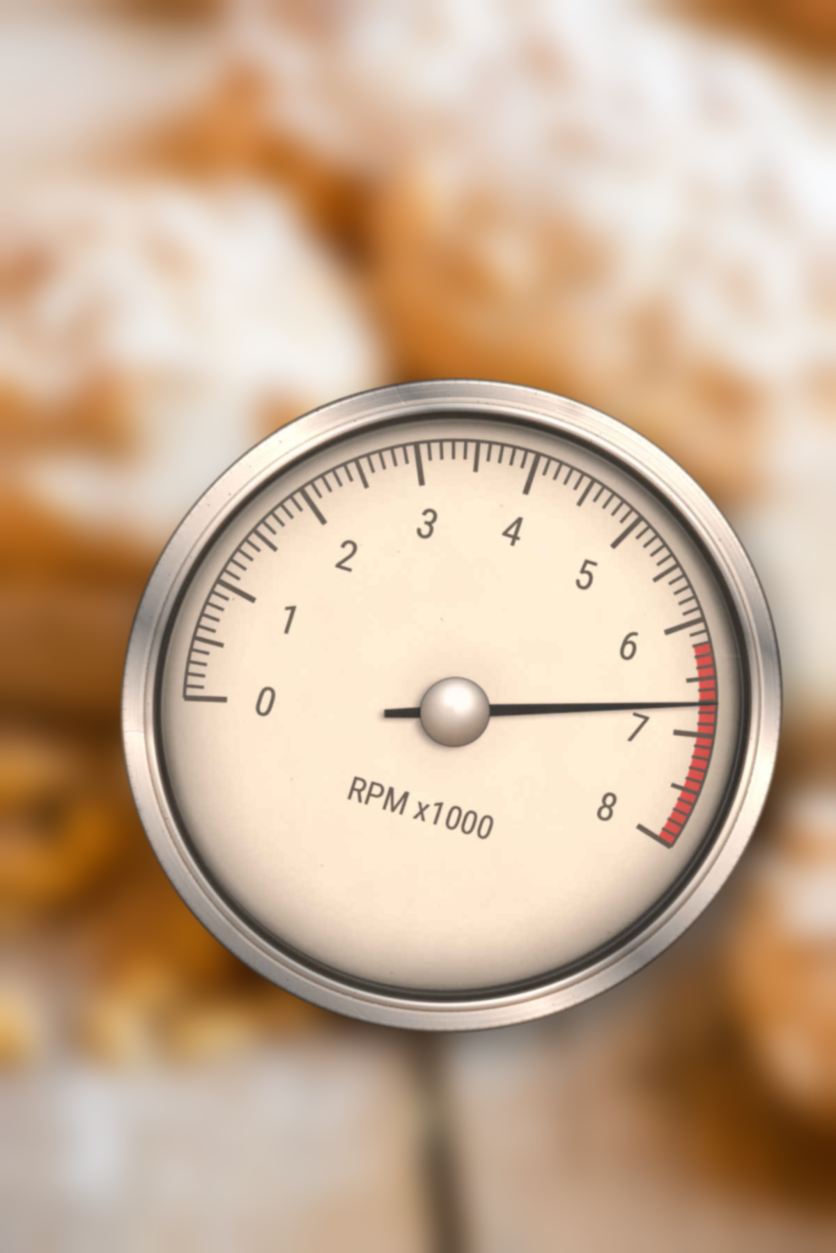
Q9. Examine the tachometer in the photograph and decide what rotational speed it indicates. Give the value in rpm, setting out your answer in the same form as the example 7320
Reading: 6700
